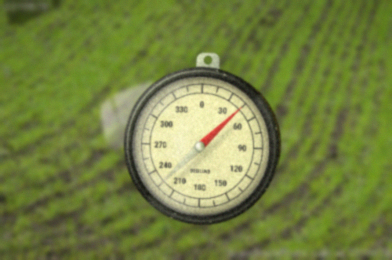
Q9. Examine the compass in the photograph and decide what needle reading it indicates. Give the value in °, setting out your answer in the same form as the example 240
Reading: 45
